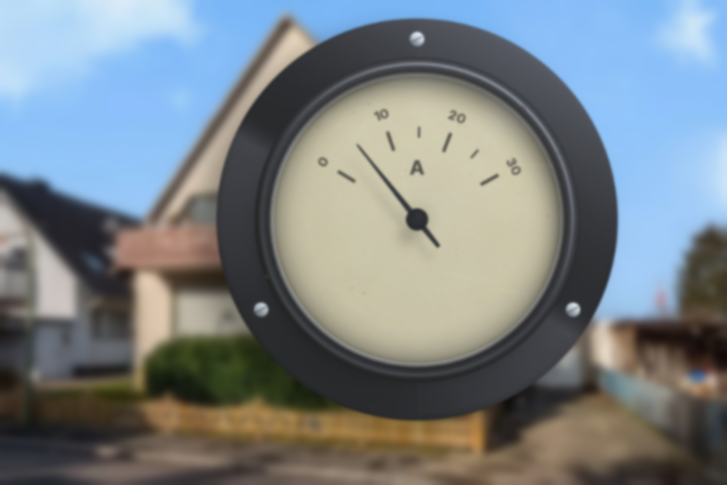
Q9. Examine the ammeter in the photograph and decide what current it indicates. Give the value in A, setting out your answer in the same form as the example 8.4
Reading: 5
